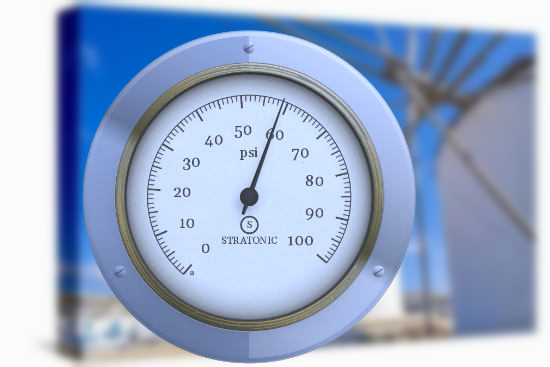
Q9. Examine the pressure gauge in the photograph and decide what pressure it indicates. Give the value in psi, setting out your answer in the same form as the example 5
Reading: 59
